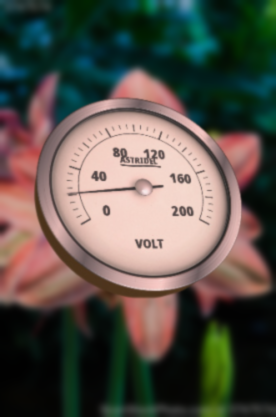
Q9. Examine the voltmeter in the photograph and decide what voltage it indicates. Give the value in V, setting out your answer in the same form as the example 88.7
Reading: 20
